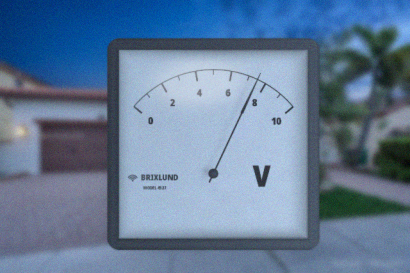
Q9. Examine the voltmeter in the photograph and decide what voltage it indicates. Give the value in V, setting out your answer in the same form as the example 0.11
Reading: 7.5
